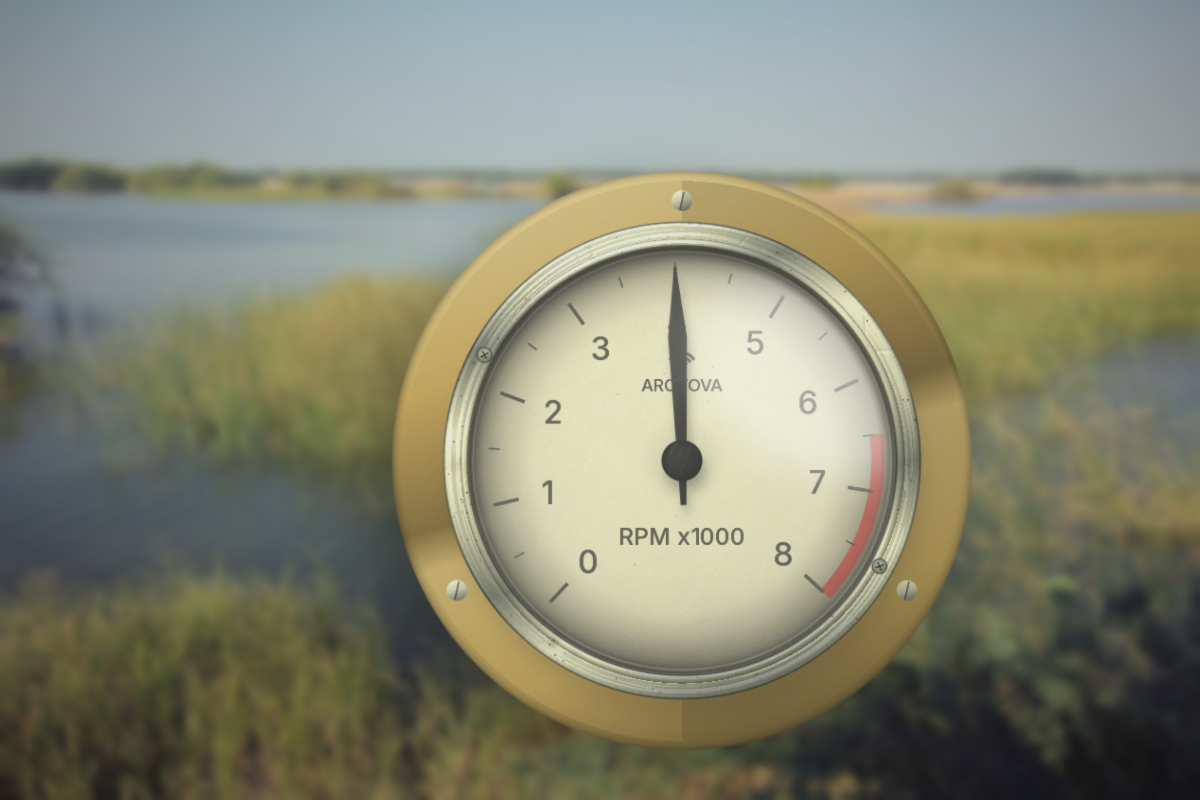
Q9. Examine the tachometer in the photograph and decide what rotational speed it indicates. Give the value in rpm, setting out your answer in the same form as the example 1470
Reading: 4000
